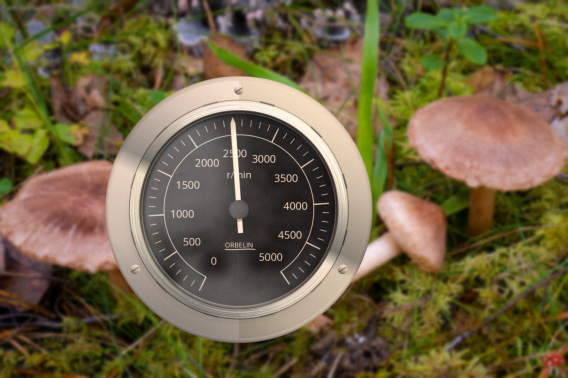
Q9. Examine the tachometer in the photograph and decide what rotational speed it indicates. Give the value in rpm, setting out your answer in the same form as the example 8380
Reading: 2500
